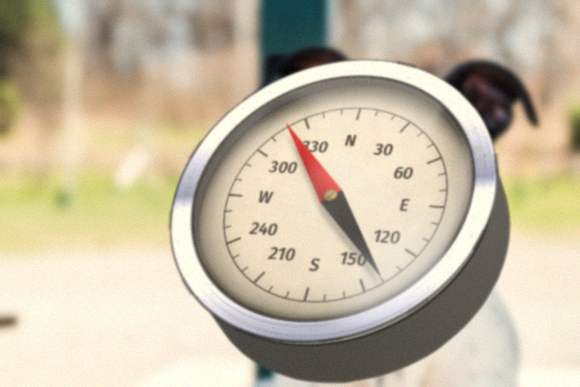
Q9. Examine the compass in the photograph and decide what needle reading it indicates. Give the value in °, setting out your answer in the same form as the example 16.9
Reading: 320
